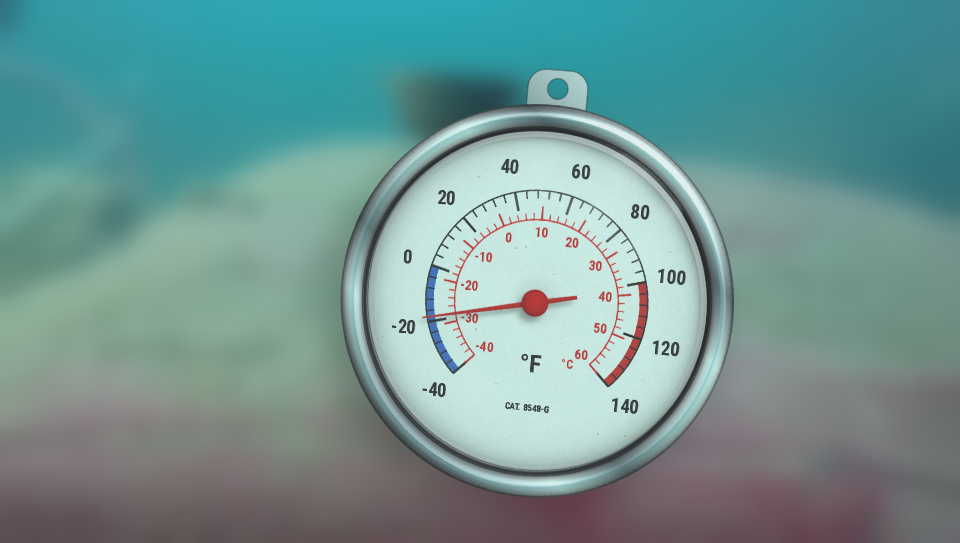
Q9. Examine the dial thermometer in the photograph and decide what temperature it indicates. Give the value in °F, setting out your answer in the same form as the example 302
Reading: -18
